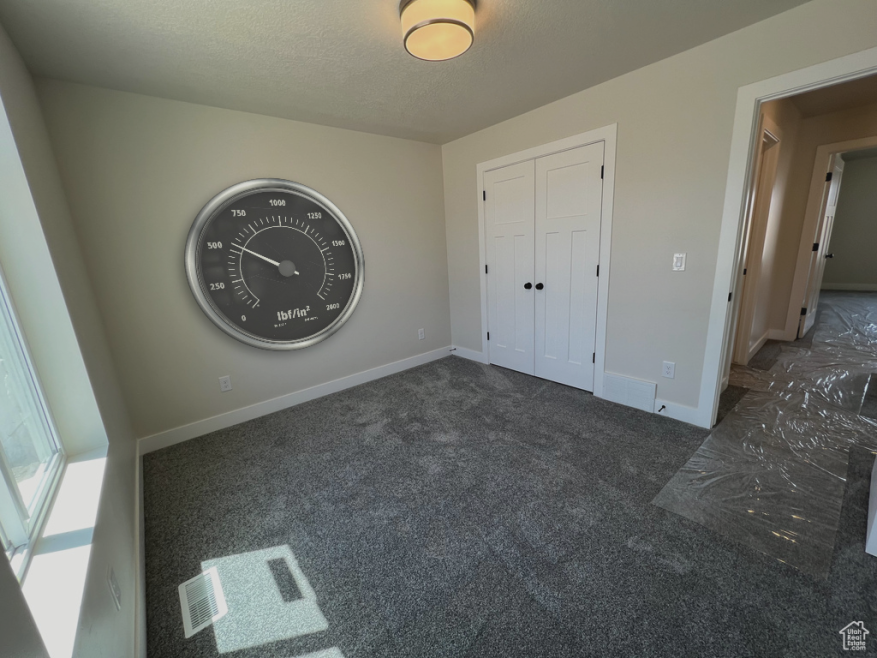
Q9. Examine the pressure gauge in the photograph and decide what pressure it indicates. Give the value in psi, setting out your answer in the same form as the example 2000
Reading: 550
